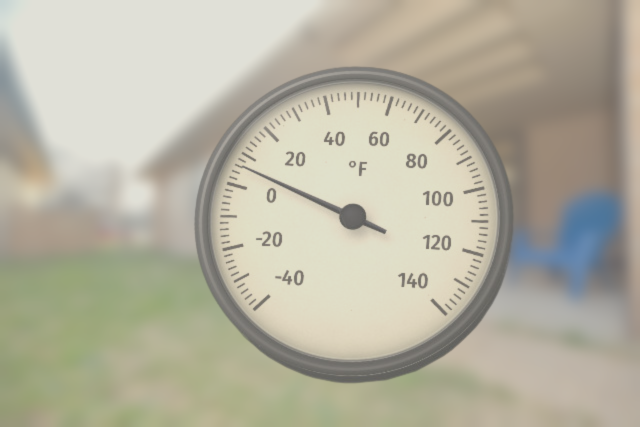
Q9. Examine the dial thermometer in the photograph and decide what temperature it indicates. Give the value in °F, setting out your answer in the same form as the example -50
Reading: 6
